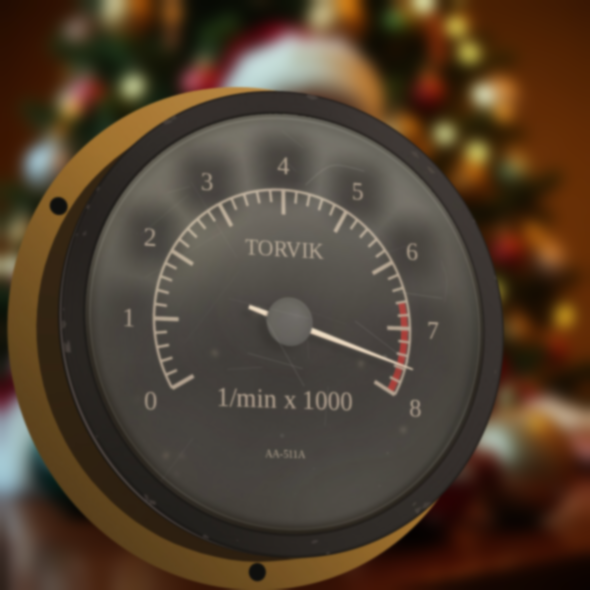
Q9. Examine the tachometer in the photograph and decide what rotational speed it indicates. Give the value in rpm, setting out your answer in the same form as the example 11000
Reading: 7600
